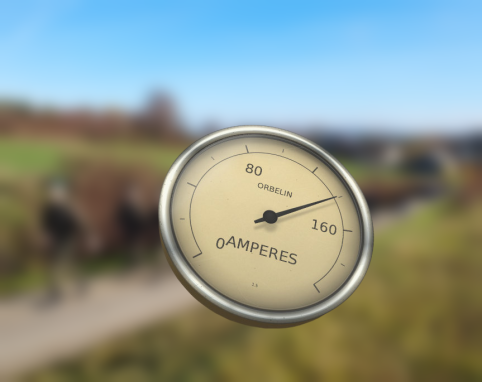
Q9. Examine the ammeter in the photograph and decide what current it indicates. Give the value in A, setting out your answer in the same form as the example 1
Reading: 140
